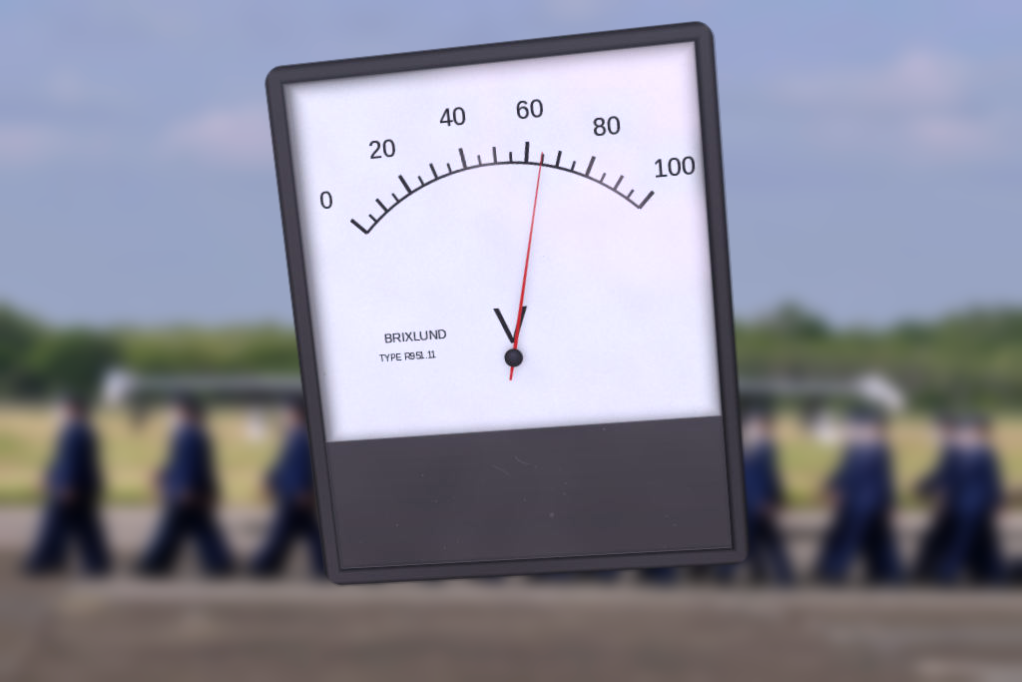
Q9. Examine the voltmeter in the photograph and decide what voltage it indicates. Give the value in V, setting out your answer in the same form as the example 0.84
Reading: 65
